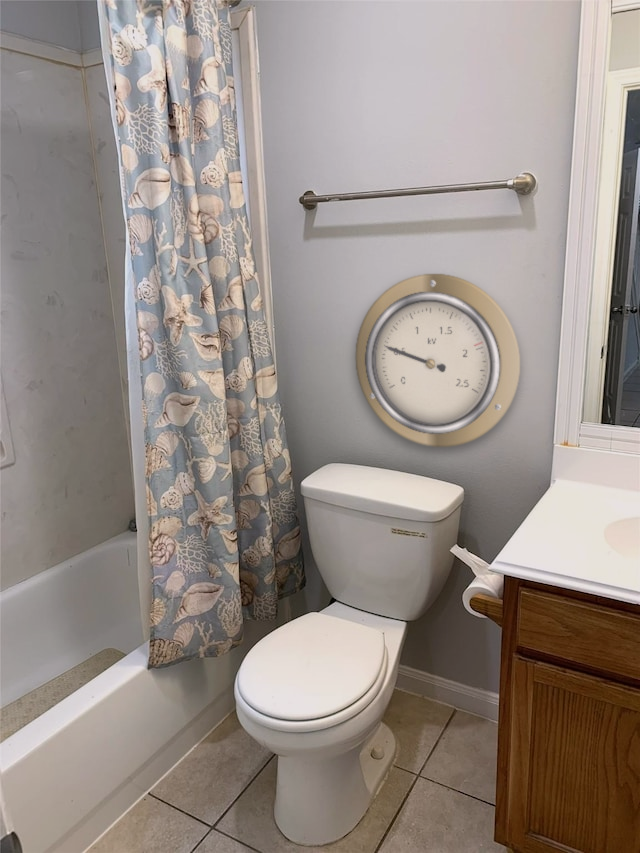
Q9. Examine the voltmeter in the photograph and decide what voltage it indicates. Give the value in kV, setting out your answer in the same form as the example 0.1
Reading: 0.5
